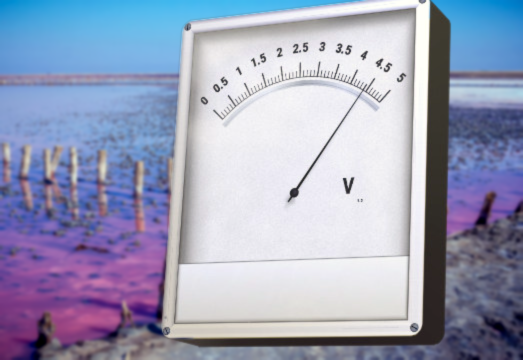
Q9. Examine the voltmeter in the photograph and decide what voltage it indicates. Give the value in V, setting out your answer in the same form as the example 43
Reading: 4.5
